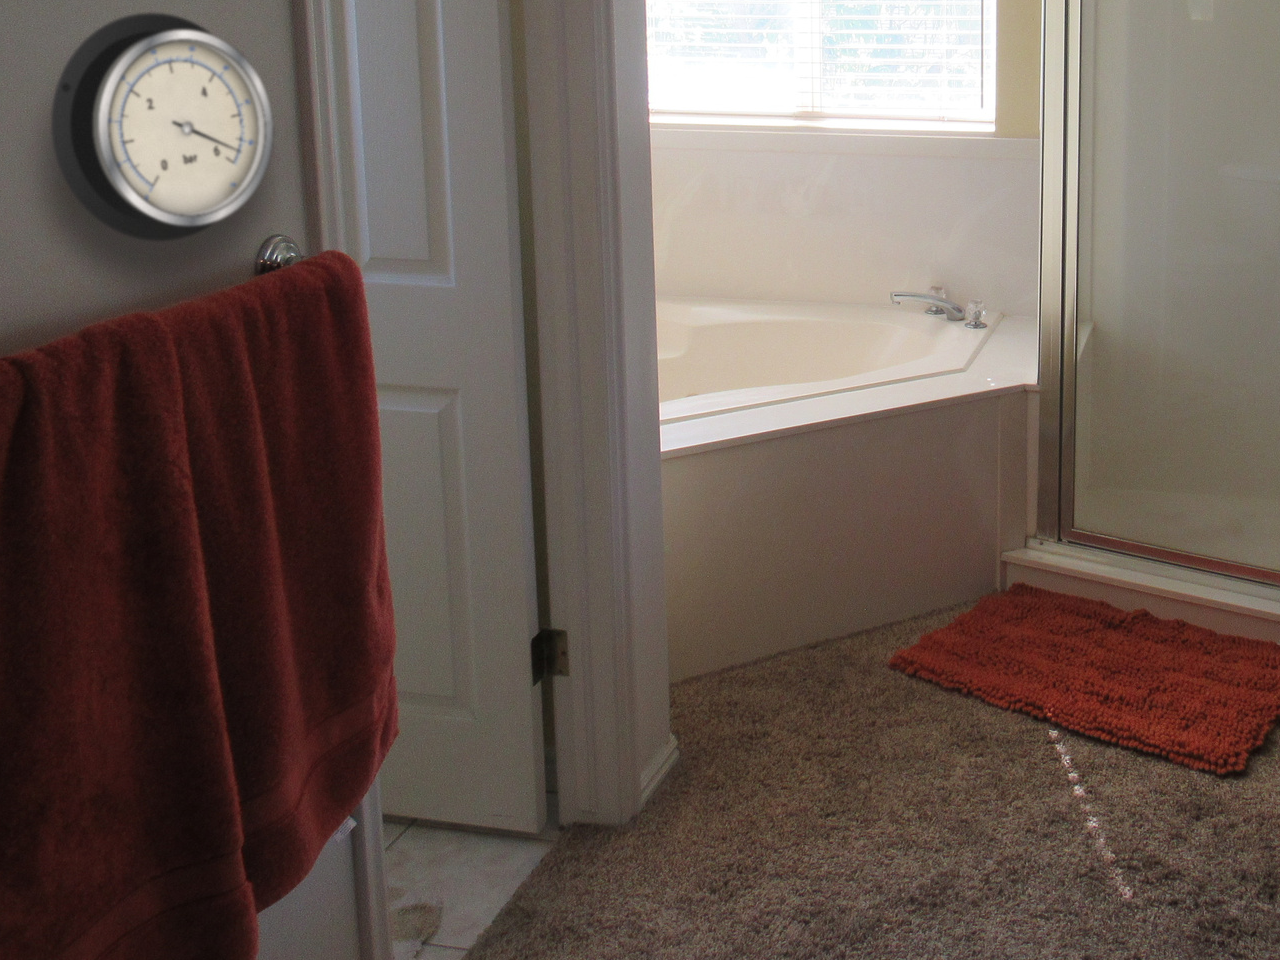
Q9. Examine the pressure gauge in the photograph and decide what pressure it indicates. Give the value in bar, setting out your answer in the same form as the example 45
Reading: 5.75
